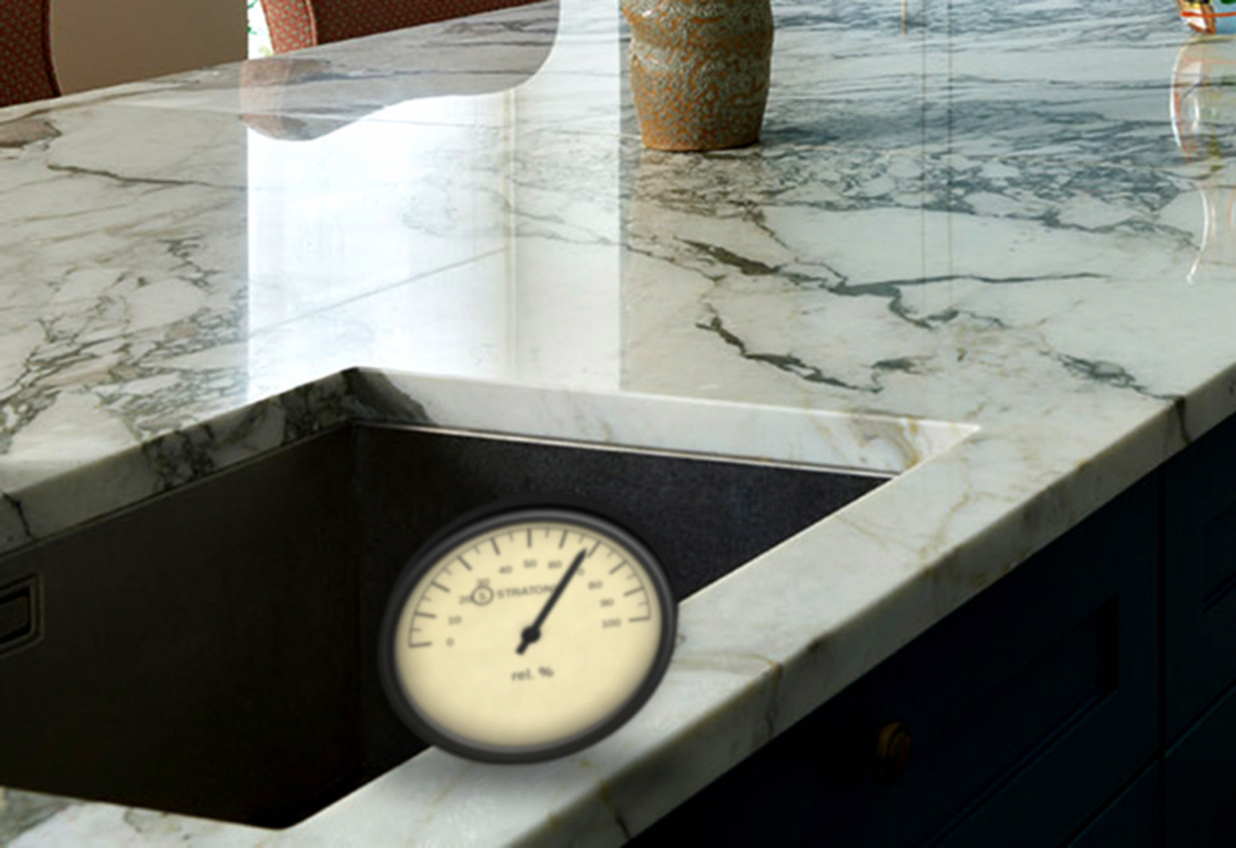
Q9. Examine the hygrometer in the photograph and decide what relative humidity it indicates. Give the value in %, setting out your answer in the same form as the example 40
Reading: 67.5
